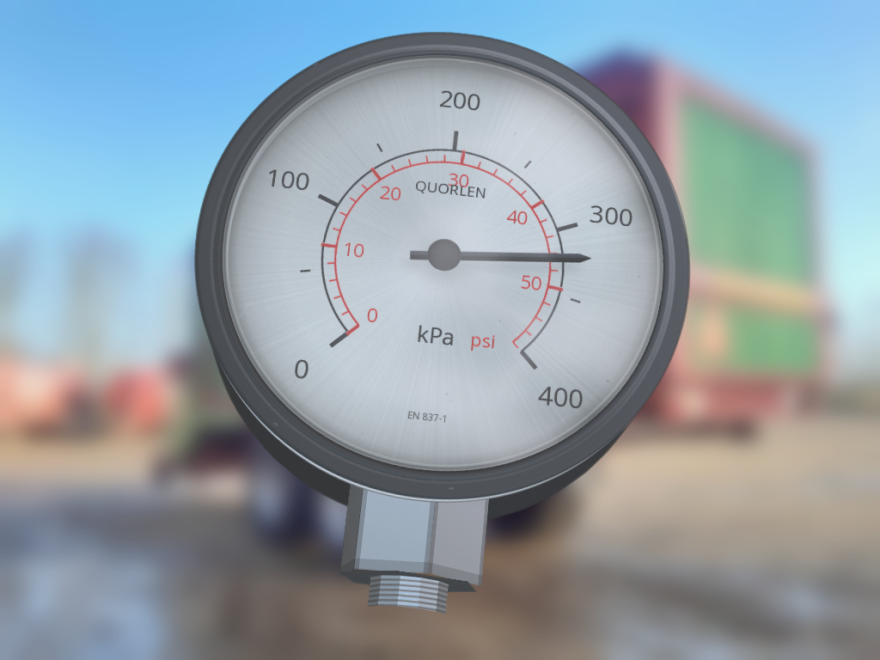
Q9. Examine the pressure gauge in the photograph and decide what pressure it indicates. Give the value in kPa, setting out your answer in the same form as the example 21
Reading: 325
